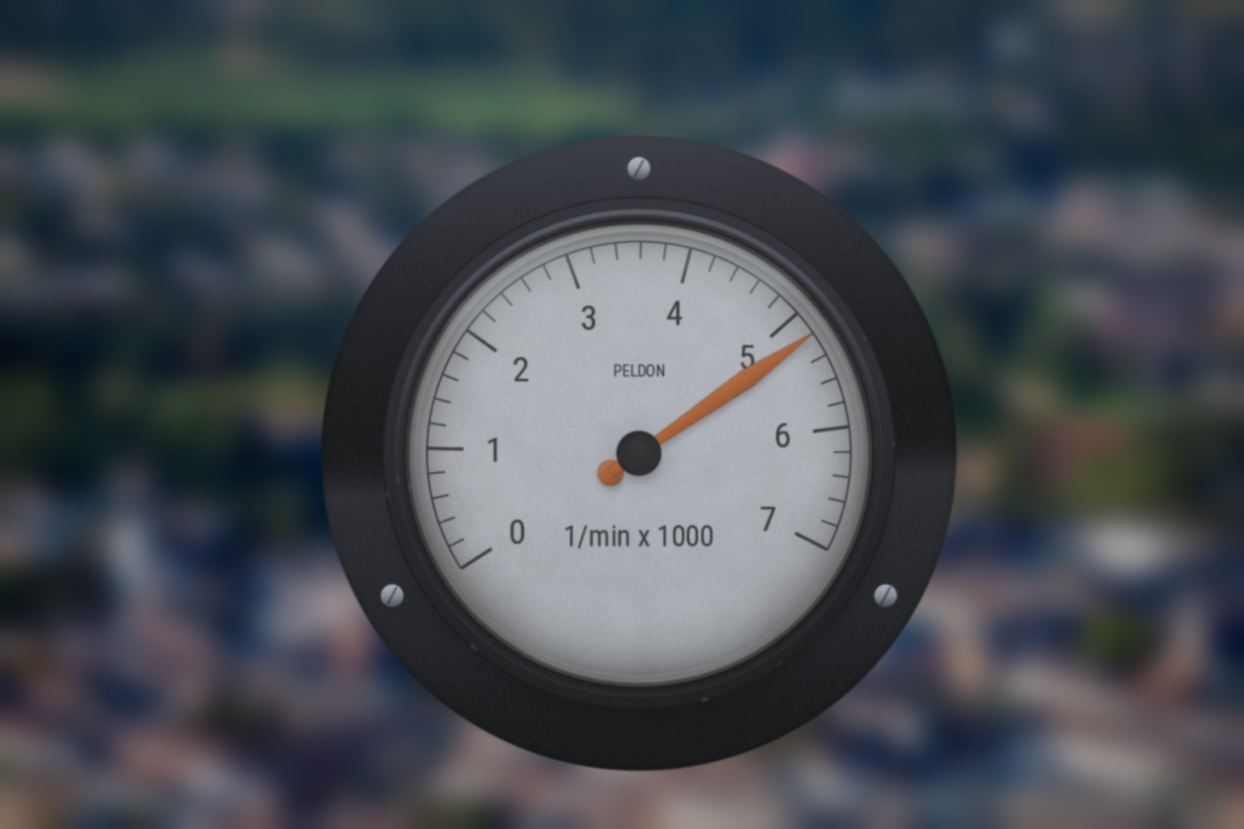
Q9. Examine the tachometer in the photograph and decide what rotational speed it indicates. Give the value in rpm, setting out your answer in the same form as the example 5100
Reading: 5200
